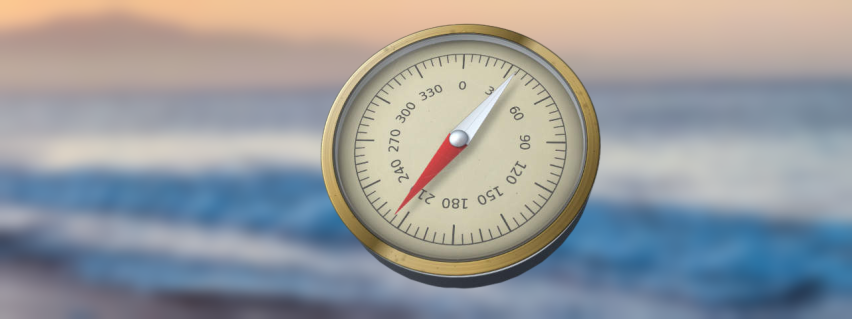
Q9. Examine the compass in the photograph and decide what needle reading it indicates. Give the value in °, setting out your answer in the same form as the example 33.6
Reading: 215
